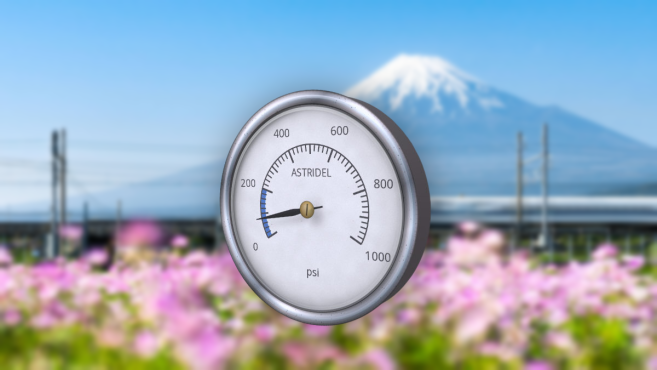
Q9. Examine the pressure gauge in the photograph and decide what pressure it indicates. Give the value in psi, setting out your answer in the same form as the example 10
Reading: 80
